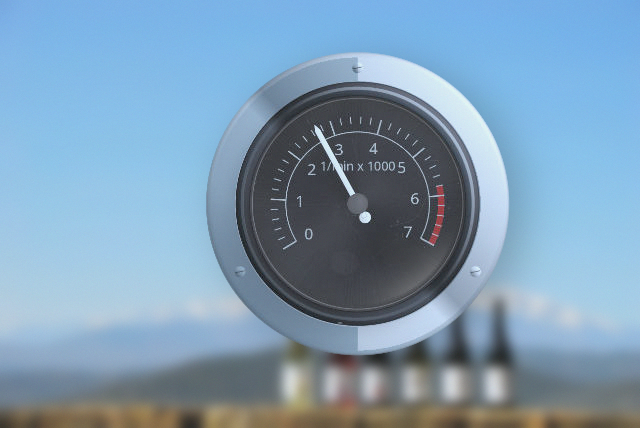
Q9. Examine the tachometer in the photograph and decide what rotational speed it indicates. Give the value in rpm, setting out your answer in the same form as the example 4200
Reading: 2700
